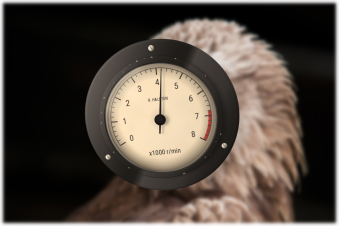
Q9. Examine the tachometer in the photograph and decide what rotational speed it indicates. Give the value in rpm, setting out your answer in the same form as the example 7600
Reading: 4200
